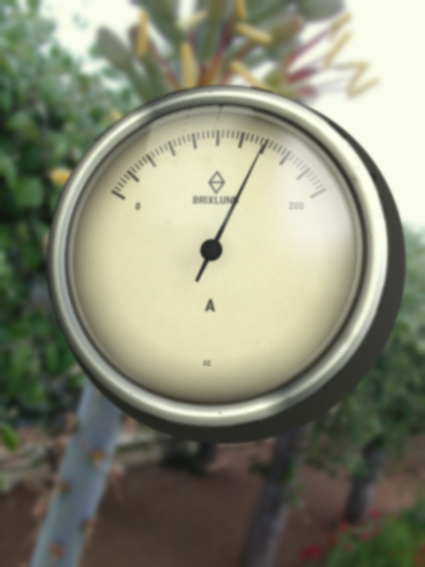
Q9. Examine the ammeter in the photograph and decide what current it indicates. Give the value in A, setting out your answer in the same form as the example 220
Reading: 140
